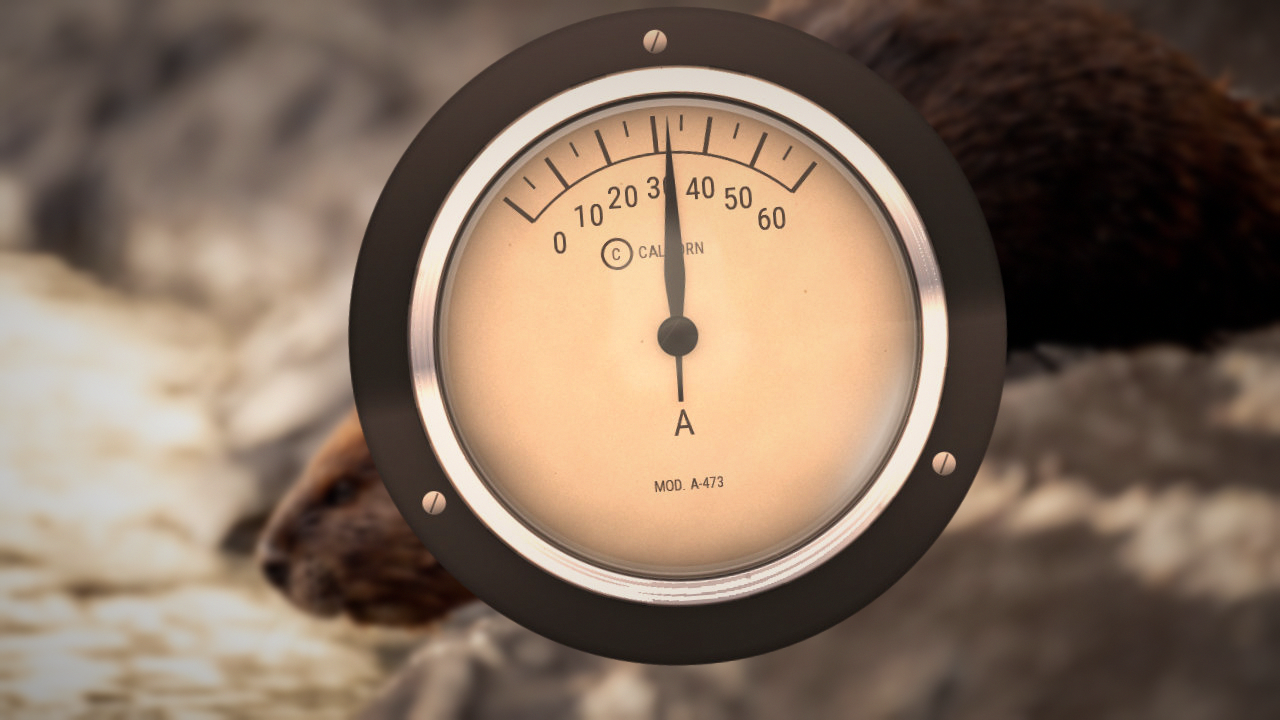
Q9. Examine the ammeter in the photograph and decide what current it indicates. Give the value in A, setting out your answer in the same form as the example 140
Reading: 32.5
